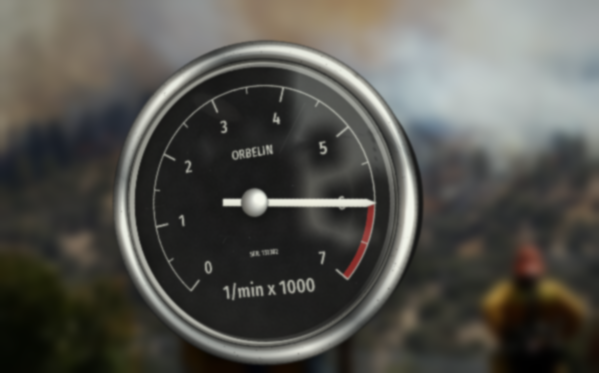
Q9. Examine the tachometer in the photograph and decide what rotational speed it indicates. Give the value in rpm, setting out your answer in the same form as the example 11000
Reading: 6000
